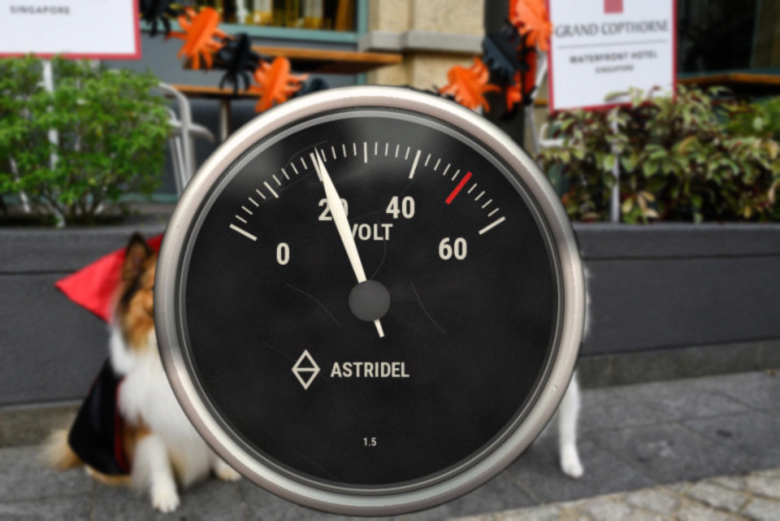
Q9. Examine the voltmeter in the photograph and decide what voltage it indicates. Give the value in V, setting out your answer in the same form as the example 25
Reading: 21
